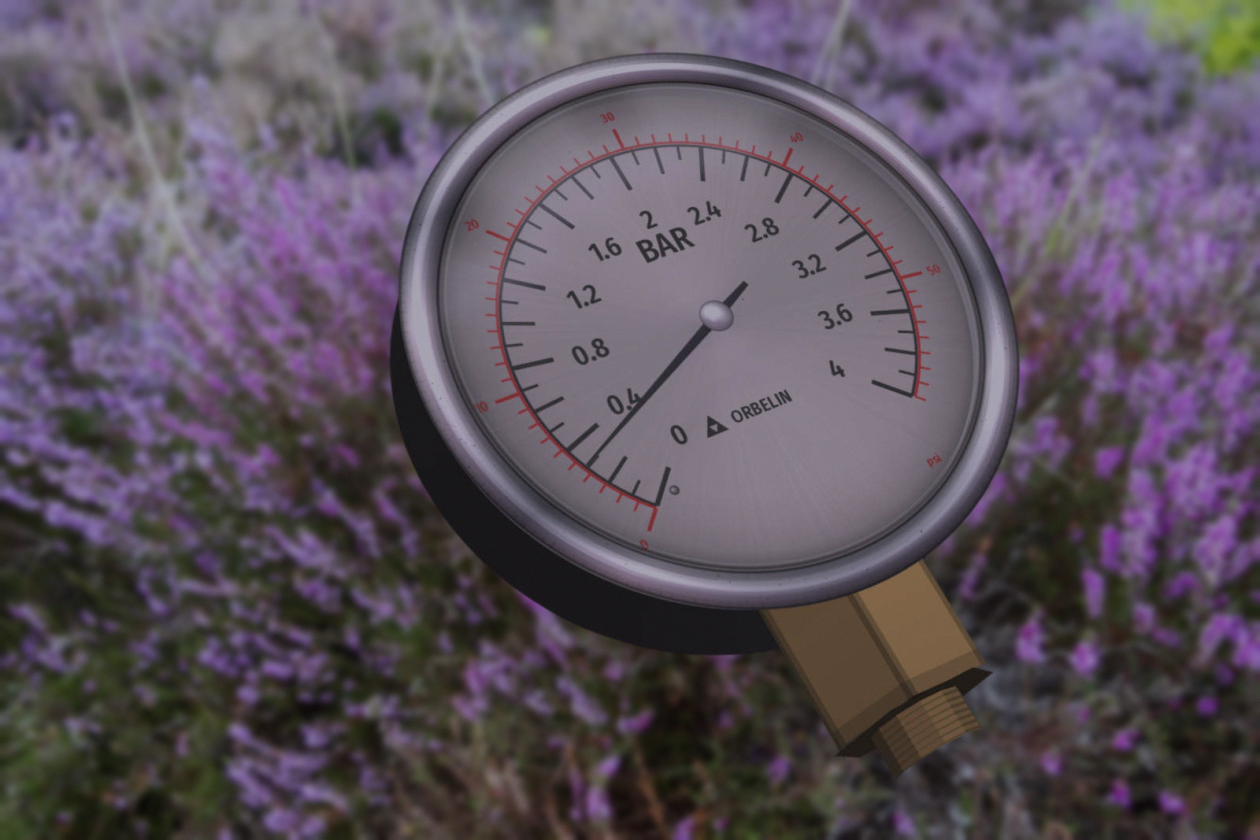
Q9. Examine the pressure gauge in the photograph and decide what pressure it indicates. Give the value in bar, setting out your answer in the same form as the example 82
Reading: 0.3
